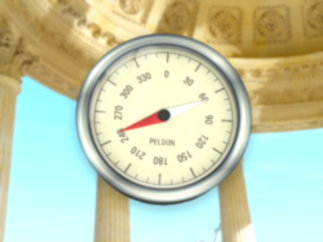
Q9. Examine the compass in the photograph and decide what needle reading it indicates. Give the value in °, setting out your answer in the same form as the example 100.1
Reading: 245
